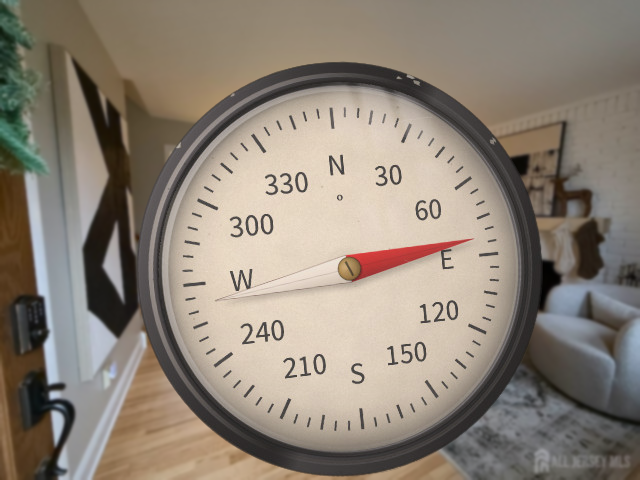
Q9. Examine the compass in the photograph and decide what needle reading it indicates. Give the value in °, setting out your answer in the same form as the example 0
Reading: 82.5
